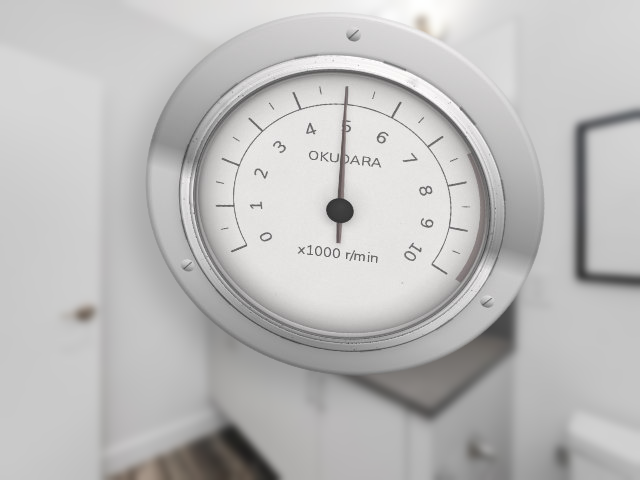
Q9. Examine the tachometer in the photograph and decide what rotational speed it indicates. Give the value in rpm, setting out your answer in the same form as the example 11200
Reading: 5000
